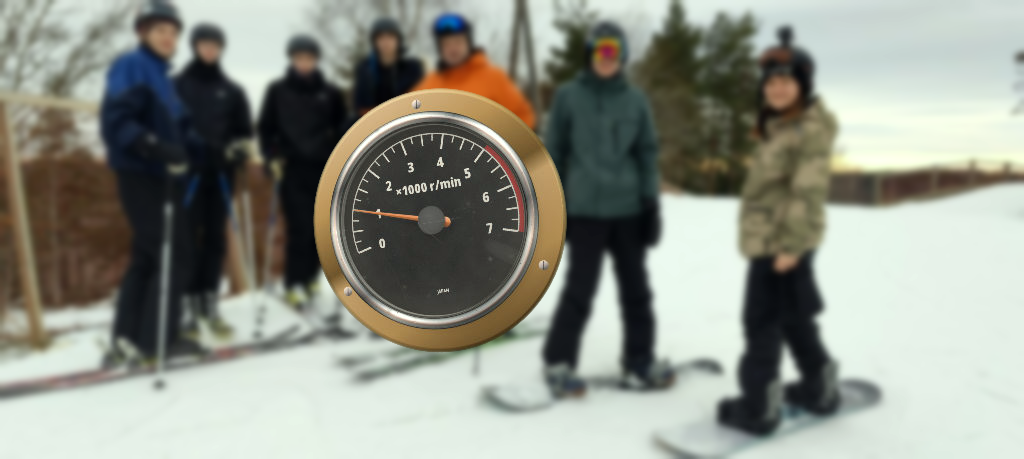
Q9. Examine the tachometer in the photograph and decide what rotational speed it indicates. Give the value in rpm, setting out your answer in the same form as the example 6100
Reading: 1000
